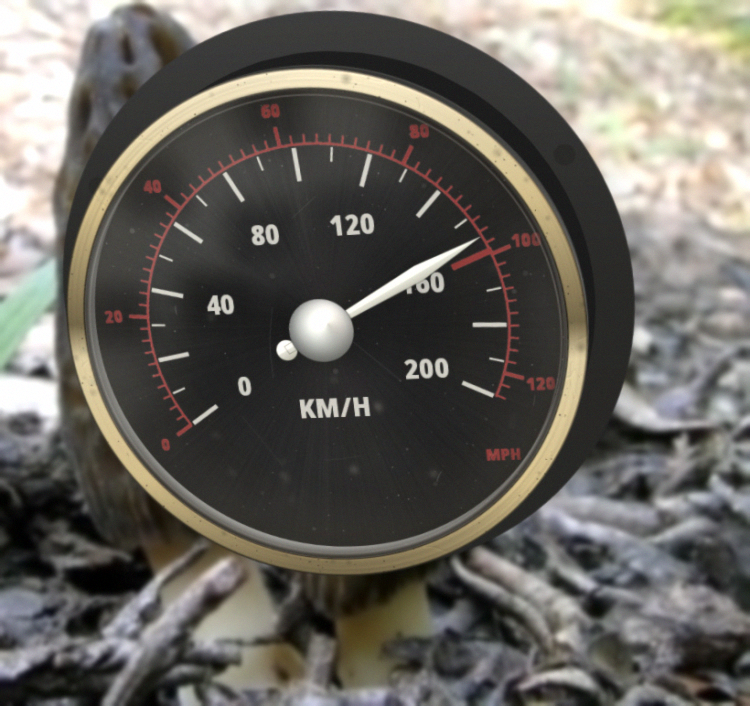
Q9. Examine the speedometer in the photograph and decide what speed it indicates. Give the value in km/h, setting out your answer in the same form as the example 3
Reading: 155
